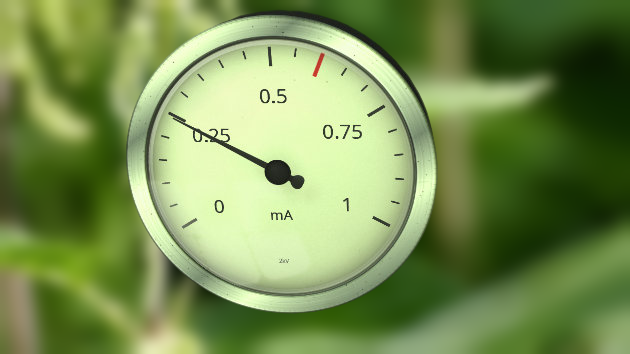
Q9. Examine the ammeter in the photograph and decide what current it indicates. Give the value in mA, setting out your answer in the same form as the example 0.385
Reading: 0.25
